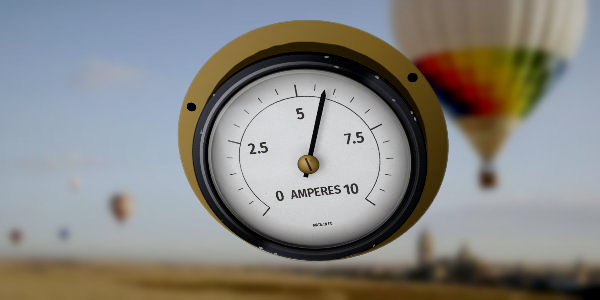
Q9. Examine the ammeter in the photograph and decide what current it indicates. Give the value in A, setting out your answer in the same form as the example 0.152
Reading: 5.75
